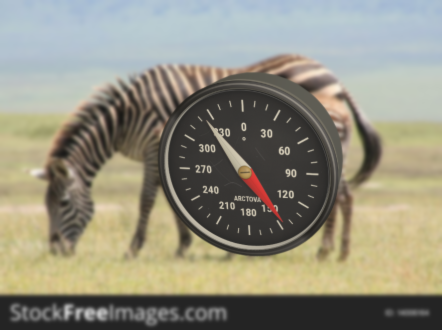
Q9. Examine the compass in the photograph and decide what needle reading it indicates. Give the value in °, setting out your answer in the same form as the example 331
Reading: 145
